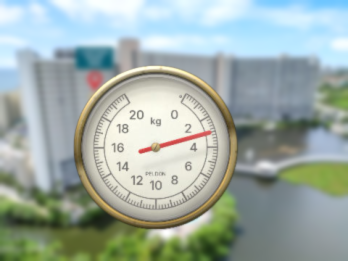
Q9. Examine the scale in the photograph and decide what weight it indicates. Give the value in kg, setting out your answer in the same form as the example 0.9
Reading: 3
